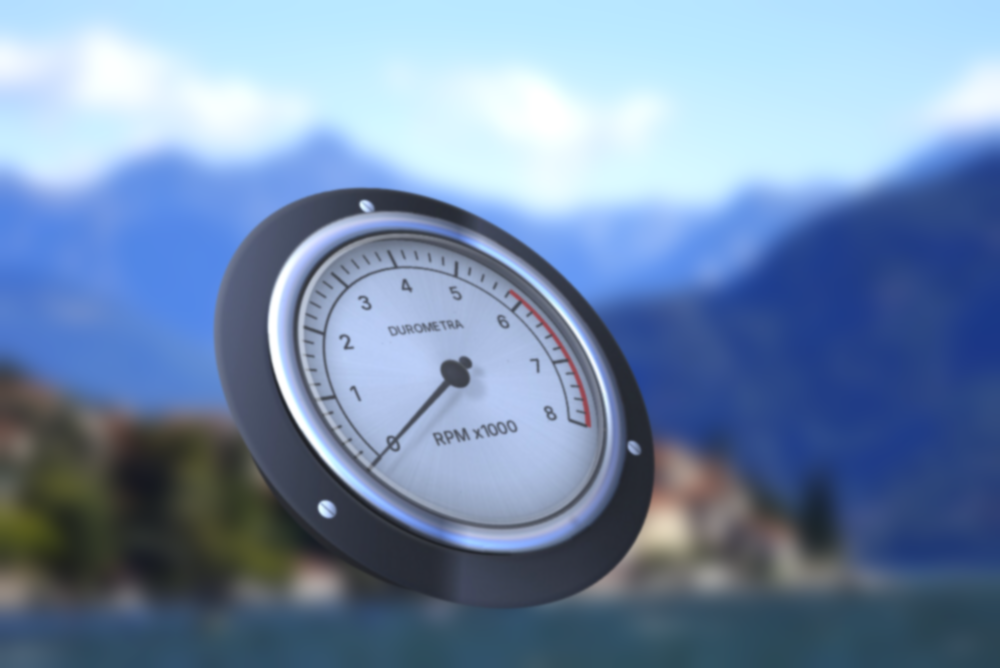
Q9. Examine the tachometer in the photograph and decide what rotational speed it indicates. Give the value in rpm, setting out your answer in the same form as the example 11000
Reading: 0
